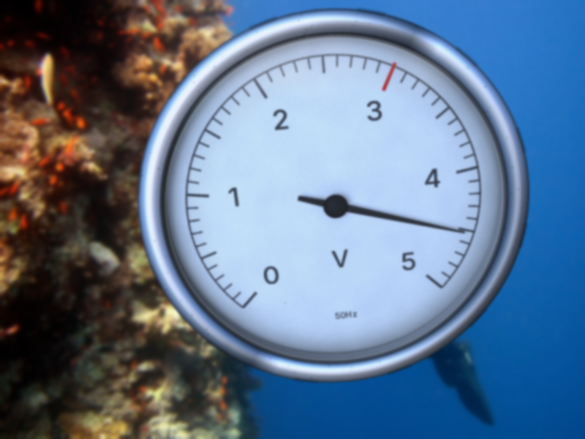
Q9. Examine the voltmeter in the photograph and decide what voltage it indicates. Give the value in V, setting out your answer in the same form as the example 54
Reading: 4.5
